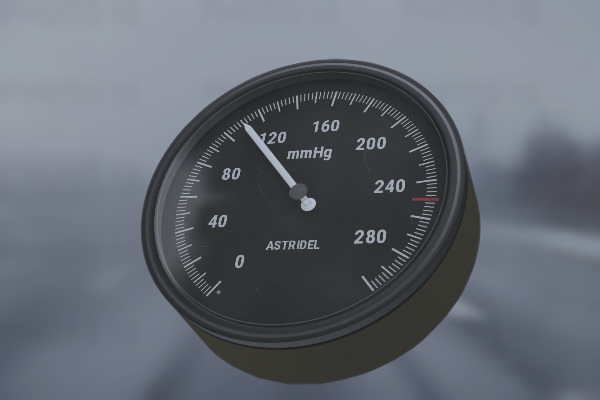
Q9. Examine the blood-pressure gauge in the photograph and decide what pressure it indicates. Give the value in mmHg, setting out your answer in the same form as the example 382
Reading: 110
